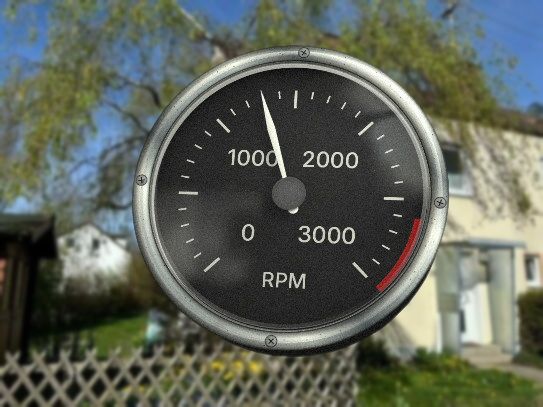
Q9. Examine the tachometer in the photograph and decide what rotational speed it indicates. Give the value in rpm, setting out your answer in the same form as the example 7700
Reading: 1300
